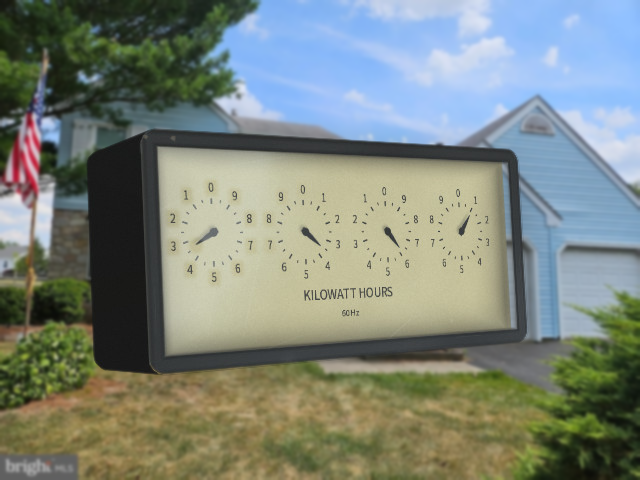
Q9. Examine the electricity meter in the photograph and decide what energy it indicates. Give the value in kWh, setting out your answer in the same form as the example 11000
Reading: 3361
